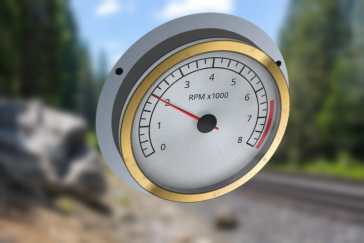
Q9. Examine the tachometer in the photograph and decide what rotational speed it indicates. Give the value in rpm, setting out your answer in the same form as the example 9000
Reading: 2000
